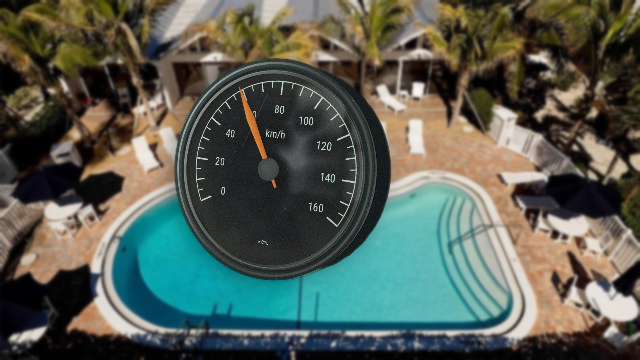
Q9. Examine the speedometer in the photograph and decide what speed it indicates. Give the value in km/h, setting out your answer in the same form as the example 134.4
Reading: 60
